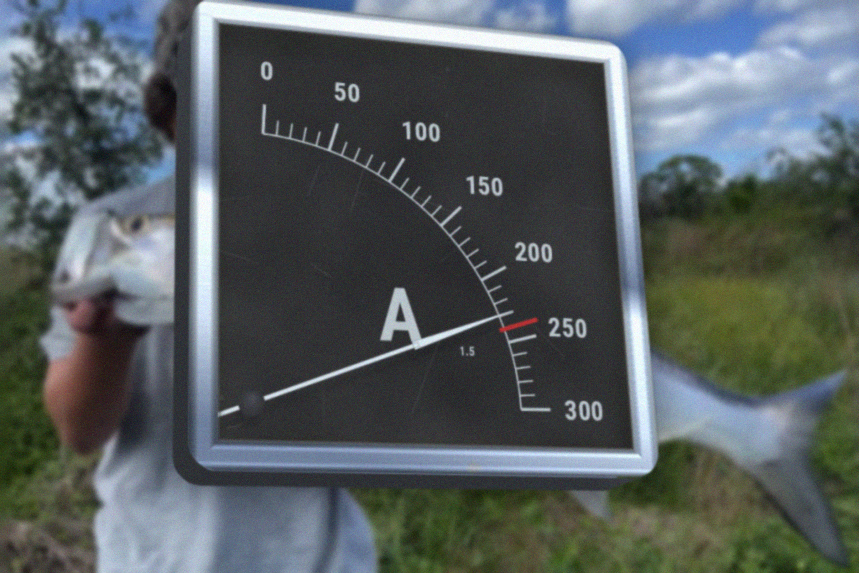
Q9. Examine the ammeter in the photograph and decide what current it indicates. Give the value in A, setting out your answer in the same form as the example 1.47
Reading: 230
